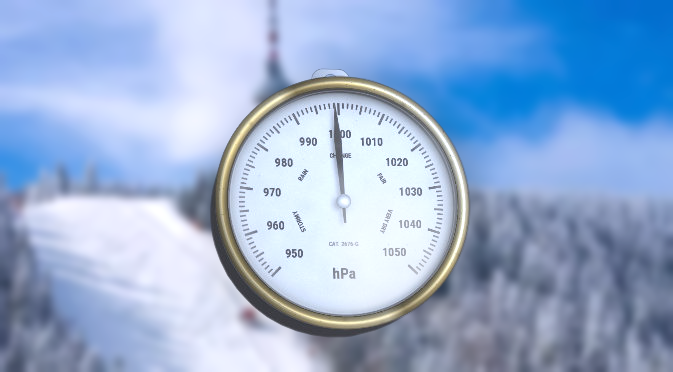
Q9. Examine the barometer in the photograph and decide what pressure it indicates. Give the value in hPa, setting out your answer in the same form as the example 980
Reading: 999
